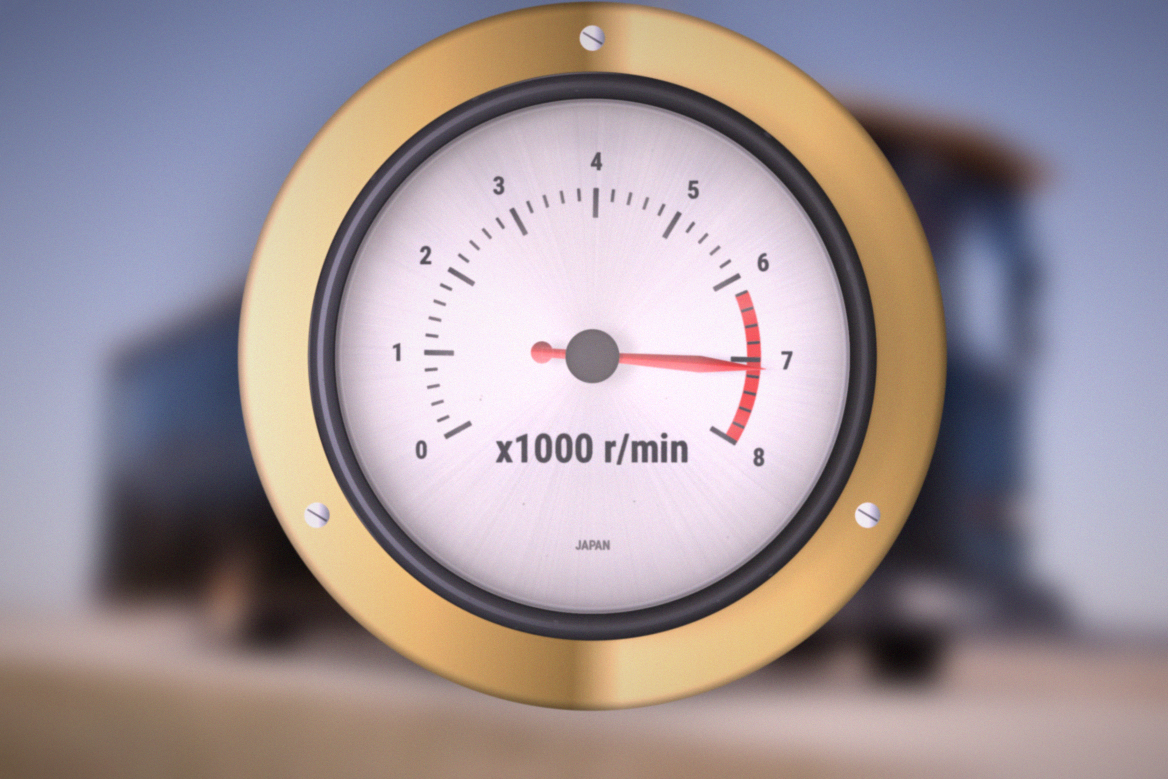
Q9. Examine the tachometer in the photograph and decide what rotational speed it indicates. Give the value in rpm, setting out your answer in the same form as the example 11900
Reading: 7100
